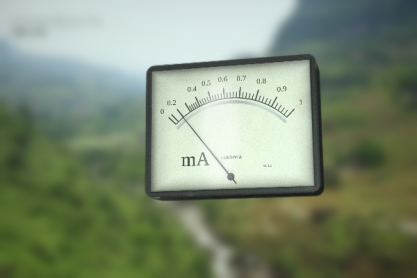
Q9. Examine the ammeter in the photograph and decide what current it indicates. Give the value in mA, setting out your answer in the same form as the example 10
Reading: 0.2
